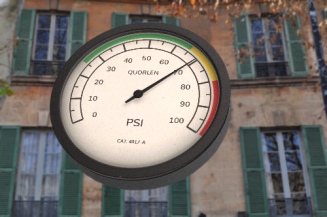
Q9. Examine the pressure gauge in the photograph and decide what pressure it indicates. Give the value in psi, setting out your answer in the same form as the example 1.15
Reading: 70
